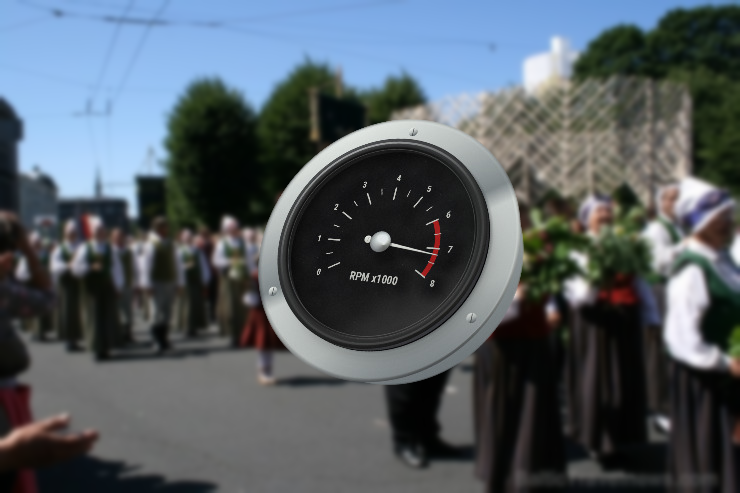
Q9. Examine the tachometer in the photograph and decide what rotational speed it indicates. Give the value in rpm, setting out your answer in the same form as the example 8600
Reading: 7250
